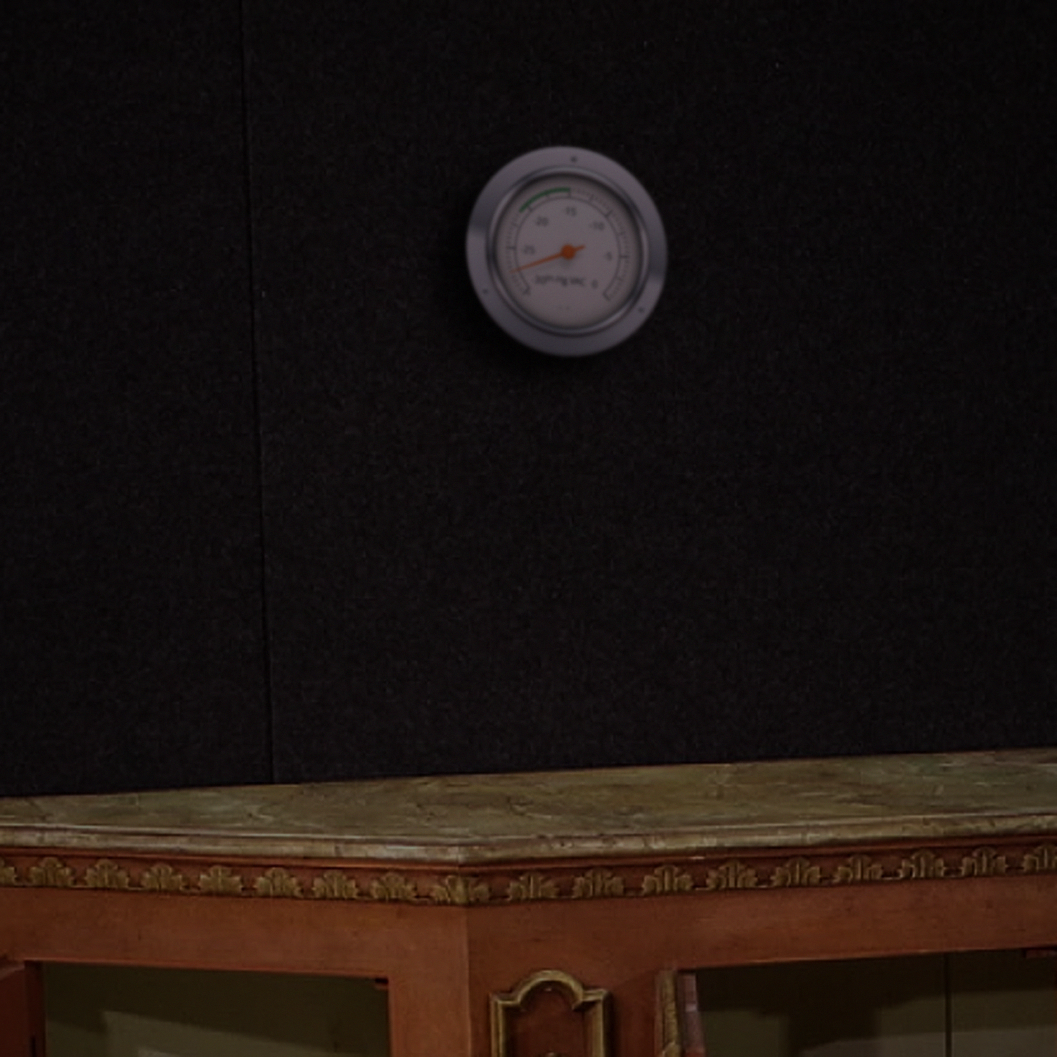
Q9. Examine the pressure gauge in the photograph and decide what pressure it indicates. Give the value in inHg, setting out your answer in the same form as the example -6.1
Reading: -27.5
